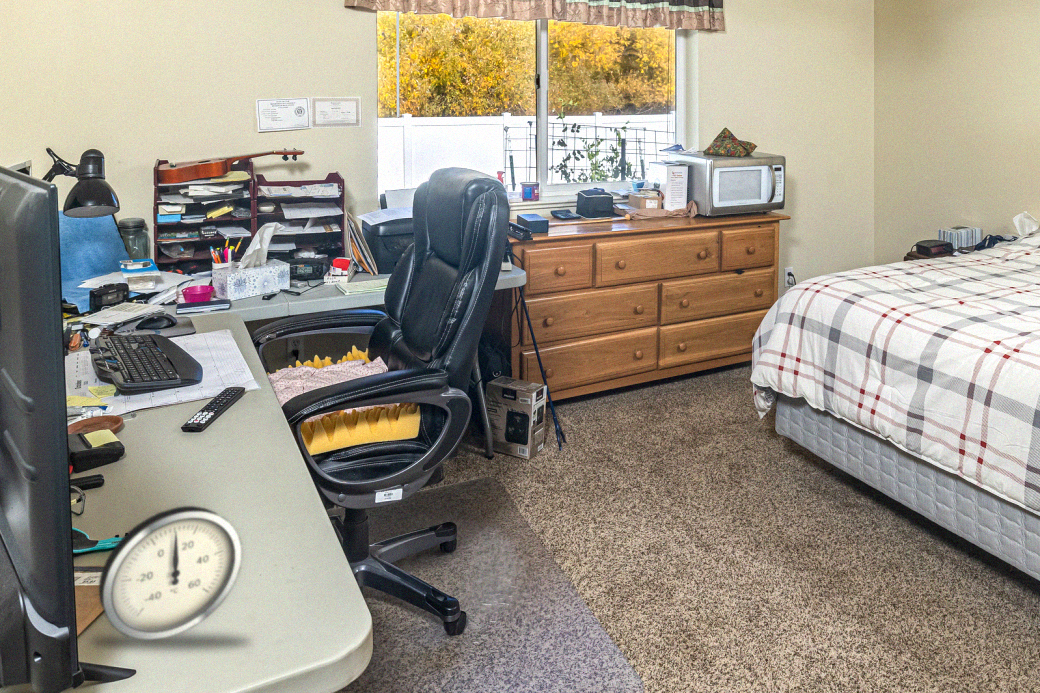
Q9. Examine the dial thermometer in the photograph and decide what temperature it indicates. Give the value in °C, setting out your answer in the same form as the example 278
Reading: 10
